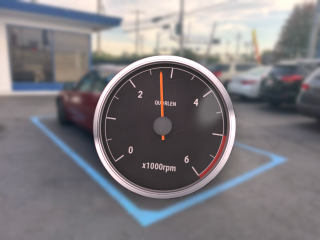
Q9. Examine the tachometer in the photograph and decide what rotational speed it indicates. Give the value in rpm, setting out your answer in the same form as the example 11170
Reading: 2750
